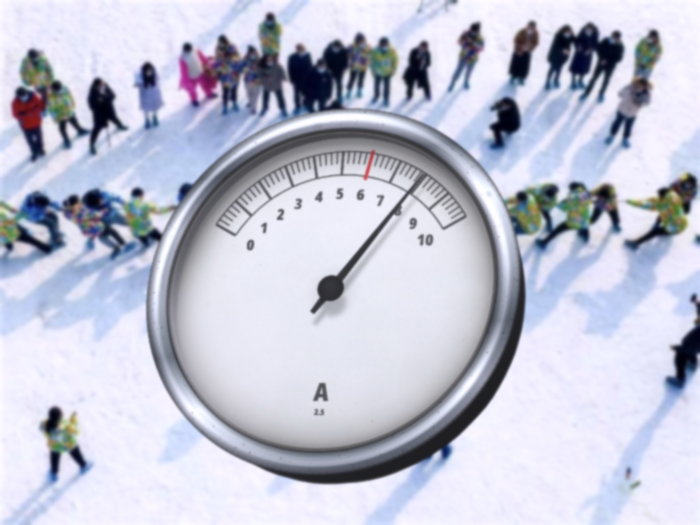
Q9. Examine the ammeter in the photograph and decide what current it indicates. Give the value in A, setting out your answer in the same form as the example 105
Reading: 8
